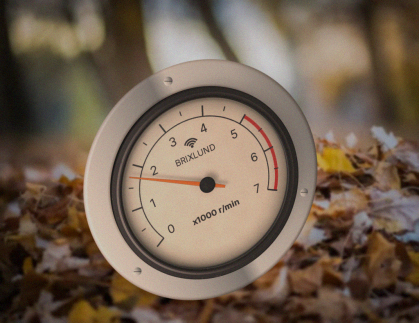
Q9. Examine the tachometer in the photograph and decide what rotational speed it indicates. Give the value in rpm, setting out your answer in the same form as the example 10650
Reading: 1750
